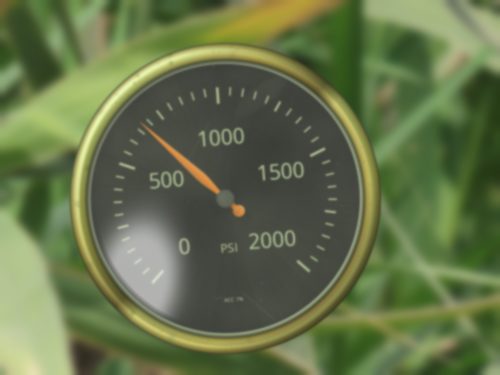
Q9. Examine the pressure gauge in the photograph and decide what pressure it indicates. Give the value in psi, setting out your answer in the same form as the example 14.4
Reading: 675
